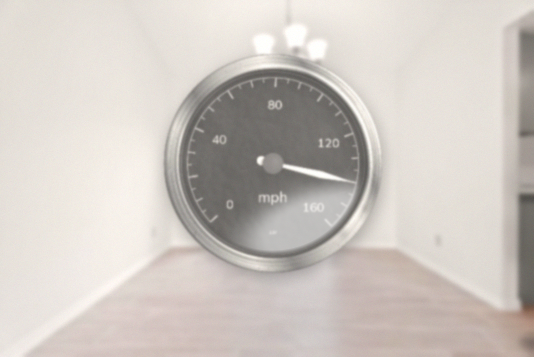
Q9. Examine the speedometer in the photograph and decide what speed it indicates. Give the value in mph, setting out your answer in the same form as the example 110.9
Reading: 140
